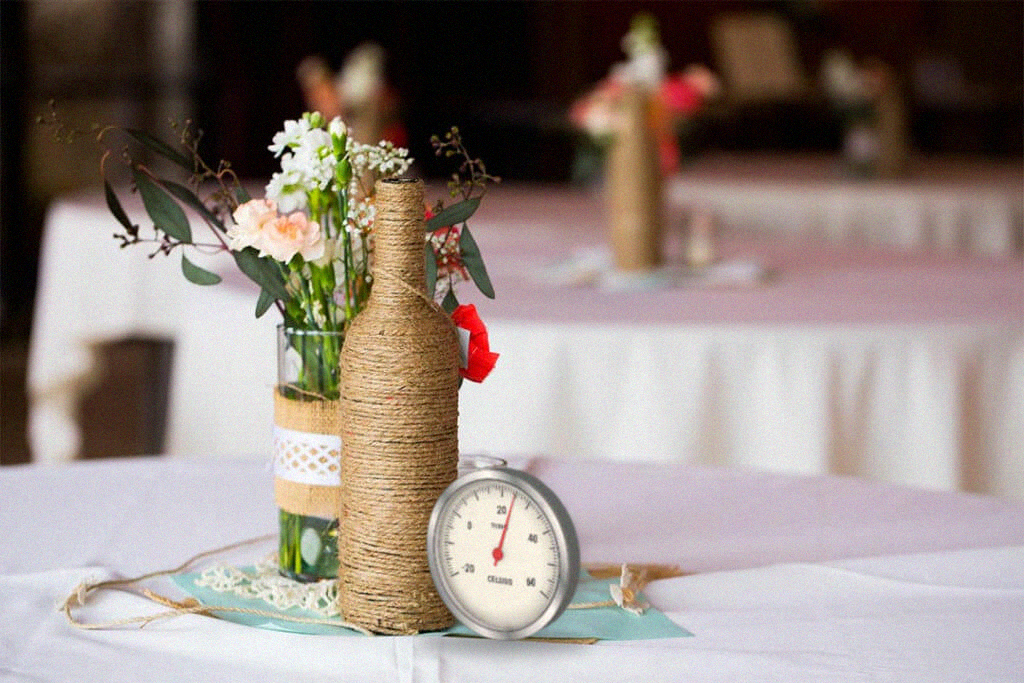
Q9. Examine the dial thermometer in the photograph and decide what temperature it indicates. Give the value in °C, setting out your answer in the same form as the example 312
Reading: 25
